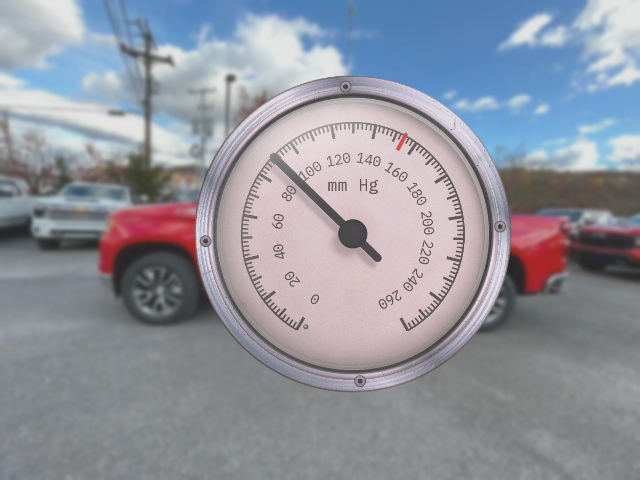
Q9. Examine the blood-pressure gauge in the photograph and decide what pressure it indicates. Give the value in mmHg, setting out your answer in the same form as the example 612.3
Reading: 90
